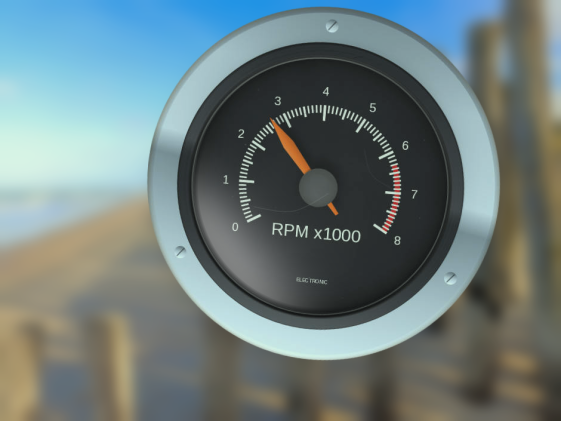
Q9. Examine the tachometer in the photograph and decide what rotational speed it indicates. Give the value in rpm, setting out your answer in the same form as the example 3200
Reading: 2700
